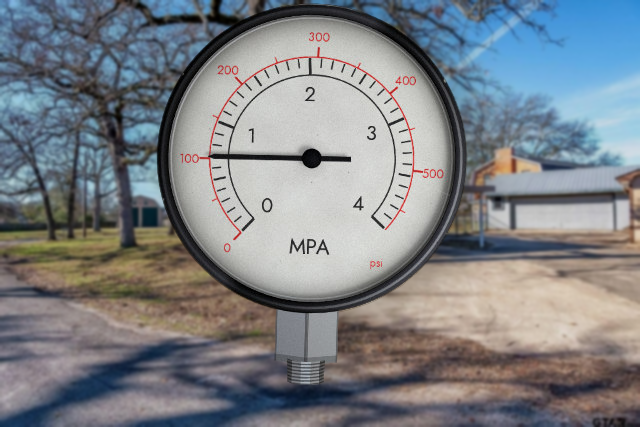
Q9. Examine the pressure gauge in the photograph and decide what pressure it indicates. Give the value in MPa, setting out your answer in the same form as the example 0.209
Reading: 0.7
